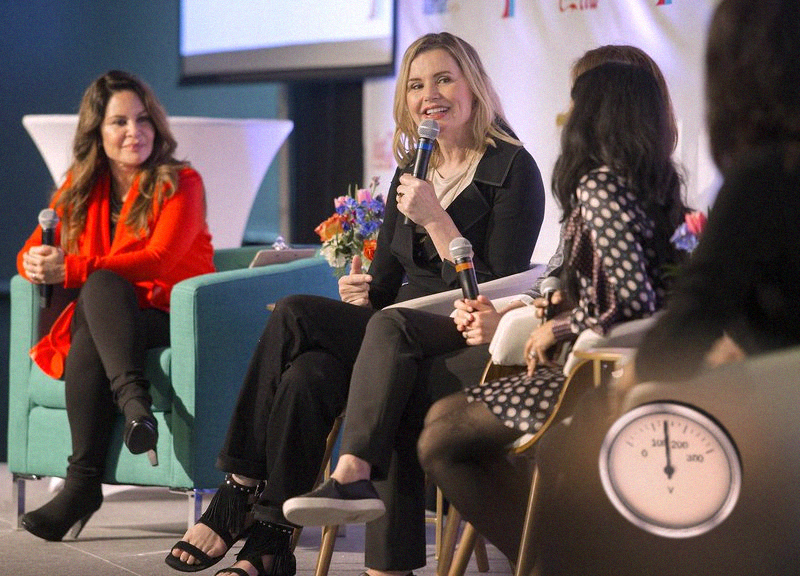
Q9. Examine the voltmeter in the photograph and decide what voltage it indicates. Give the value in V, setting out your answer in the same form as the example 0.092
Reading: 140
